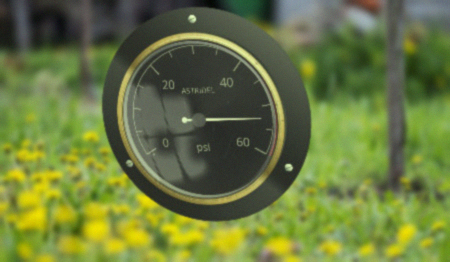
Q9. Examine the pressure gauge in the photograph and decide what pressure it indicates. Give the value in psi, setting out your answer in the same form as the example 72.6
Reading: 52.5
